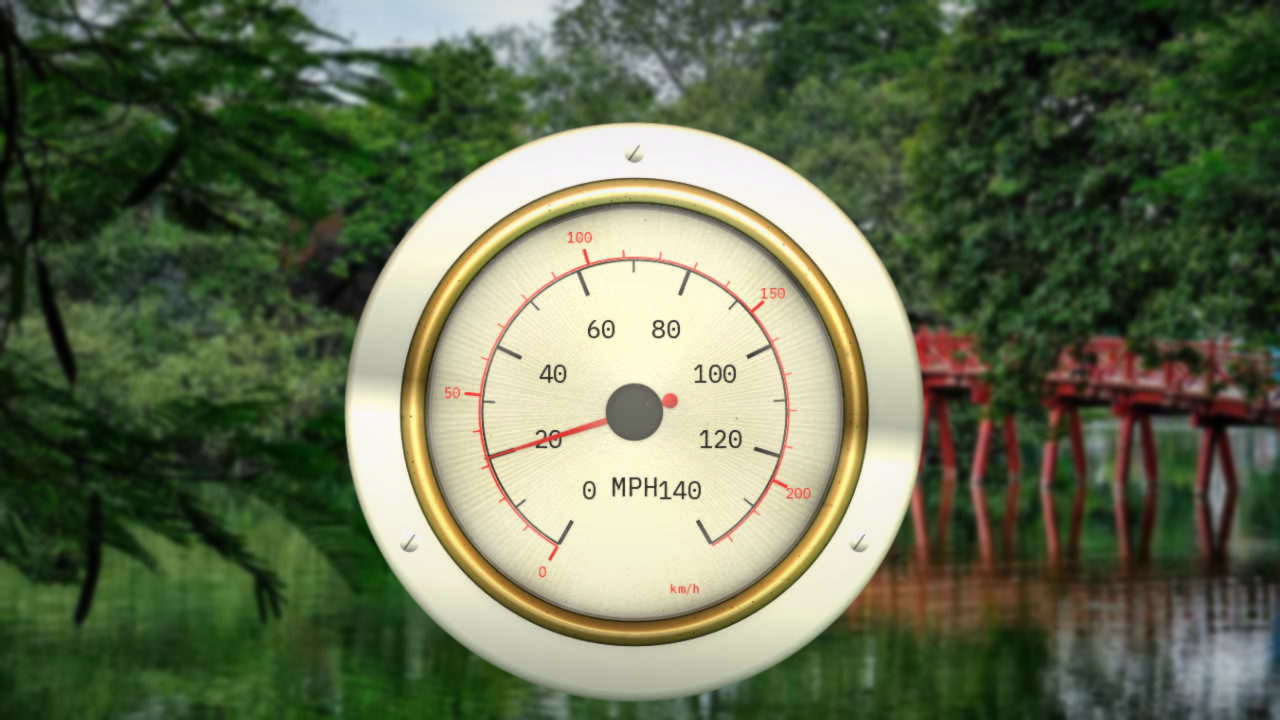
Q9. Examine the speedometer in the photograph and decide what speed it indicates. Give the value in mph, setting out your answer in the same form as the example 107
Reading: 20
